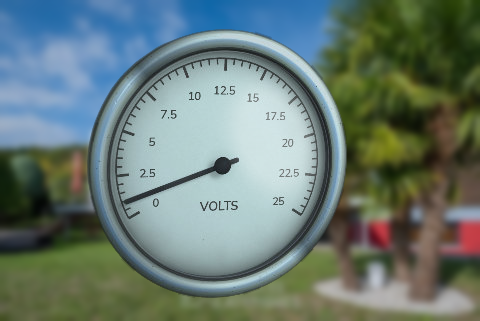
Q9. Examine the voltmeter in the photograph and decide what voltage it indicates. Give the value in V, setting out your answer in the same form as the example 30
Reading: 1
